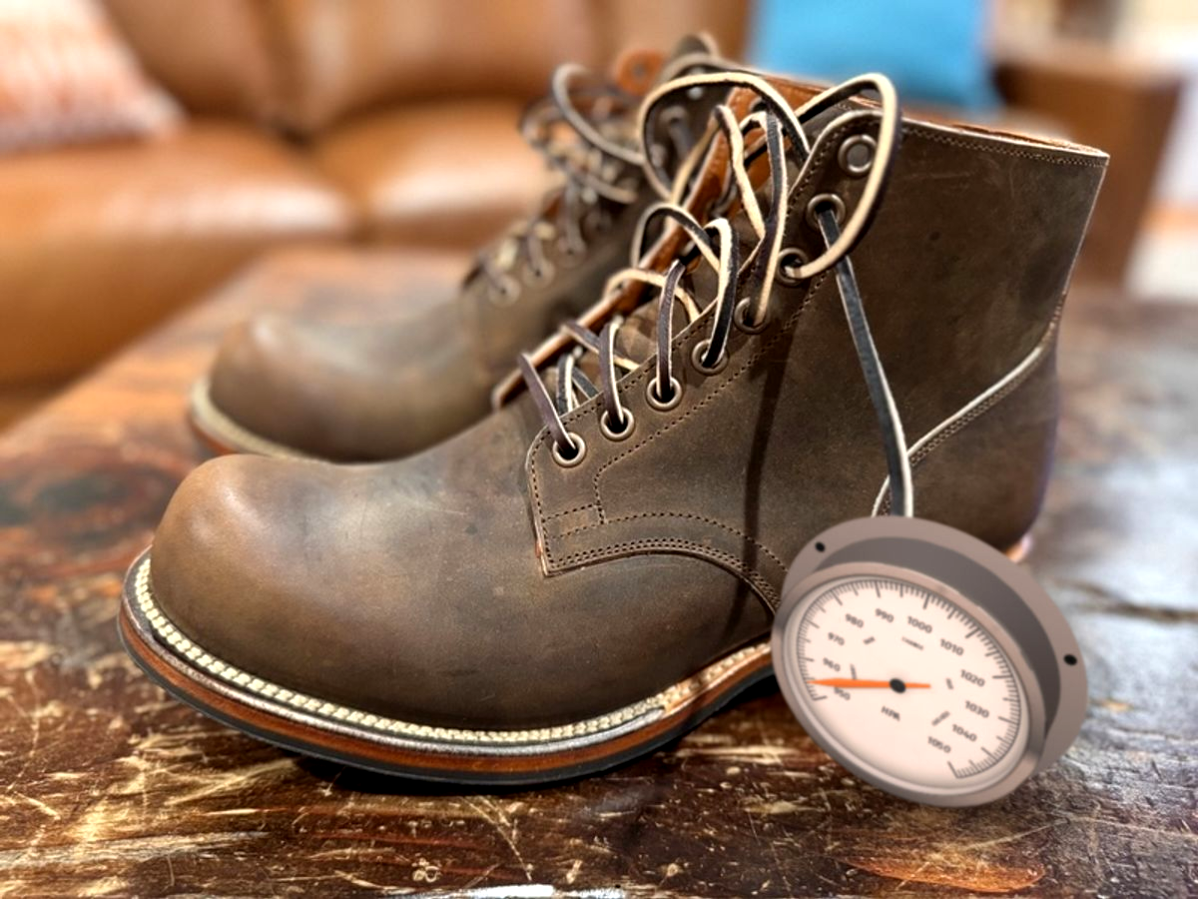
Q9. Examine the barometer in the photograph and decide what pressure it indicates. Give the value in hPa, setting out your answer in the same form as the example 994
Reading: 955
